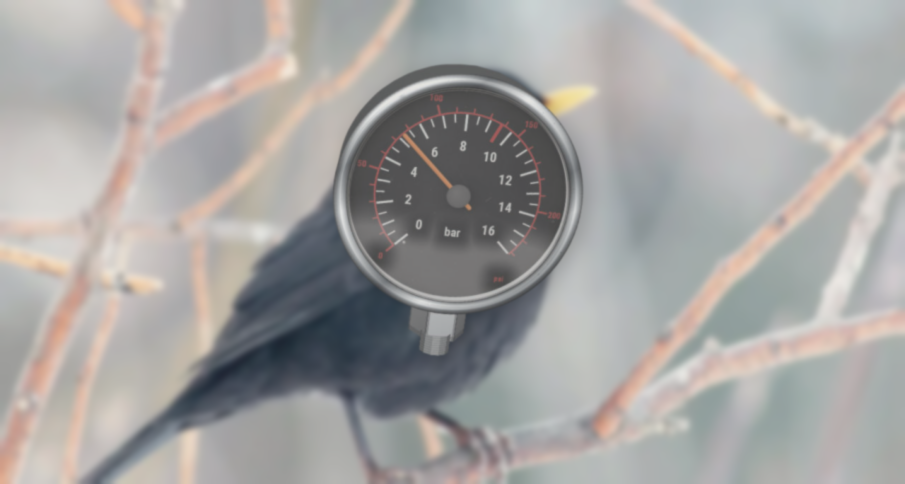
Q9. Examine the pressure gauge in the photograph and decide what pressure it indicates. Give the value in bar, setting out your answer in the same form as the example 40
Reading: 5.25
